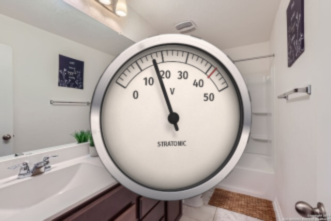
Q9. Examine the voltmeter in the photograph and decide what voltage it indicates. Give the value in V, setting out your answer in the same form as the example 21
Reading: 16
